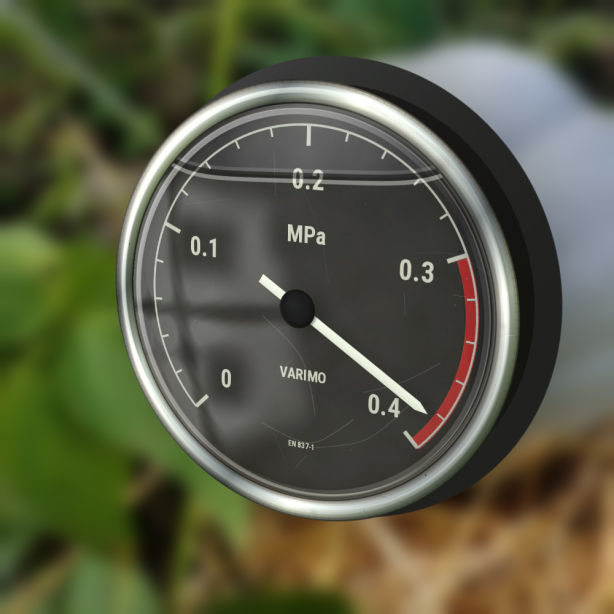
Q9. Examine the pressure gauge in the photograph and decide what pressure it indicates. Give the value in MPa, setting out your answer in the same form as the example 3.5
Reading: 0.38
